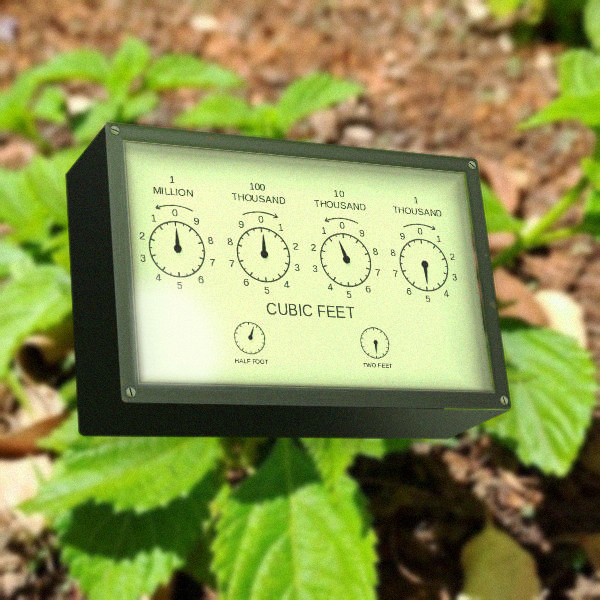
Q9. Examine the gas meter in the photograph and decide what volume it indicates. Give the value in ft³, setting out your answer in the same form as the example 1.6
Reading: 500
